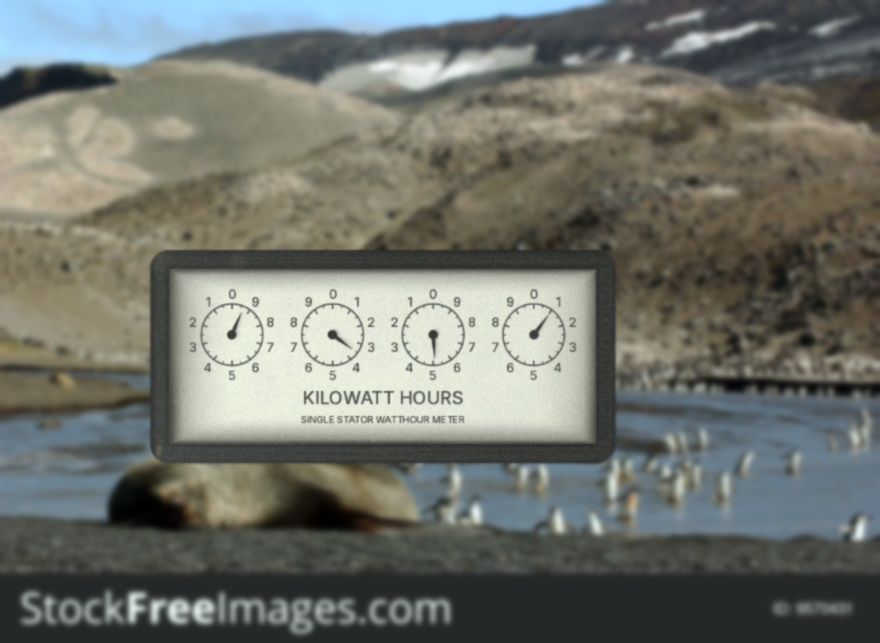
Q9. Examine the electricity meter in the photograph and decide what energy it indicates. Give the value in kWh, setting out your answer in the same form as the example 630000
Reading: 9351
